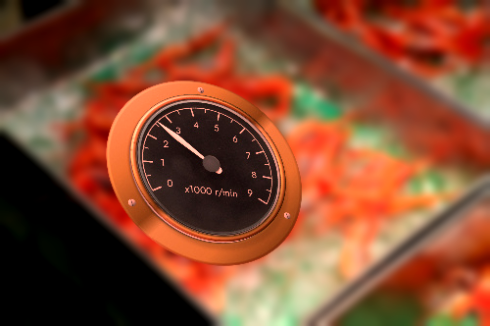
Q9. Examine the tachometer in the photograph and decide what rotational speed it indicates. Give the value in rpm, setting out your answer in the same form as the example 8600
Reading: 2500
